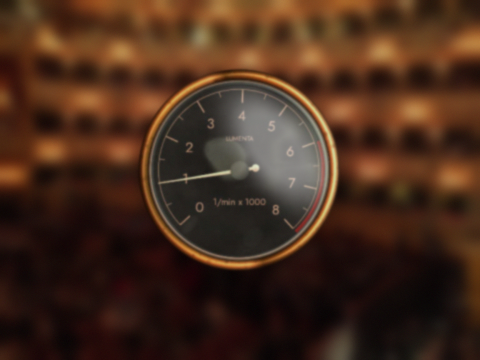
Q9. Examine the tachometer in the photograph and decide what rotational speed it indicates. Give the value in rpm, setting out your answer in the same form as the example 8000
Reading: 1000
